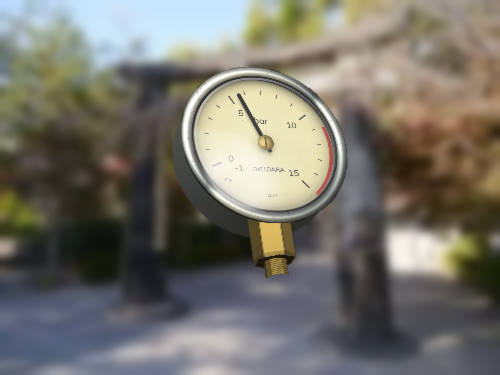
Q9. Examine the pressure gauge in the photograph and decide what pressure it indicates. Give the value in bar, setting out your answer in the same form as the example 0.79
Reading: 5.5
